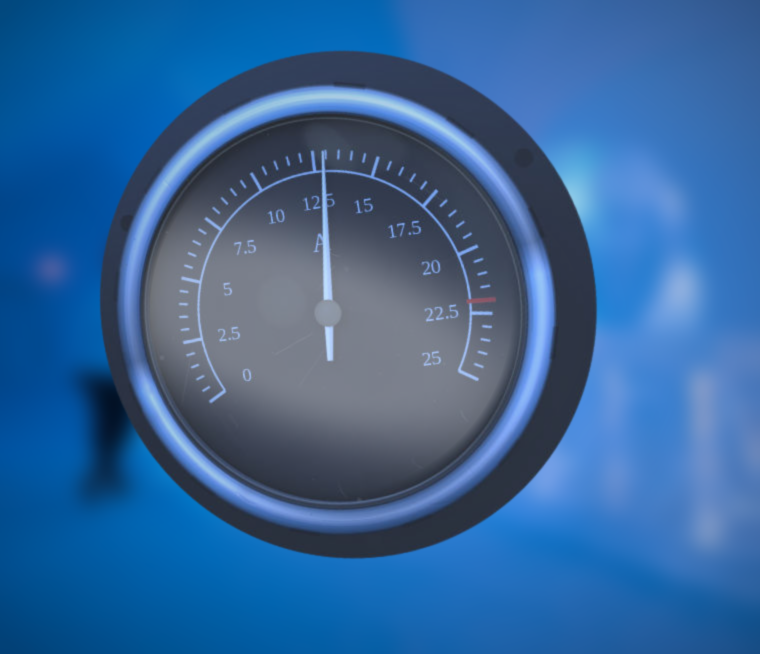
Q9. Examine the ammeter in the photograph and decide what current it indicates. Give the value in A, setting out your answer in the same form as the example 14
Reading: 13
